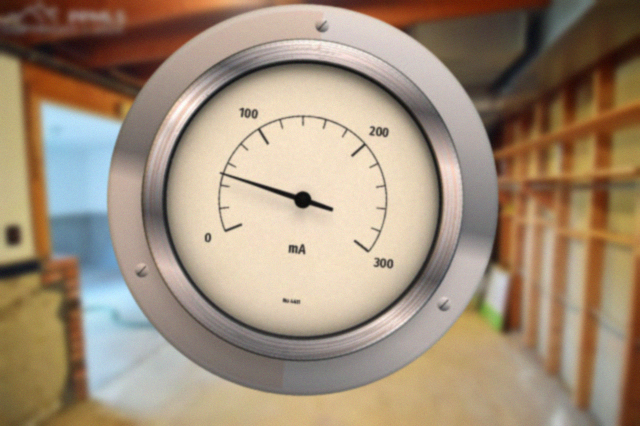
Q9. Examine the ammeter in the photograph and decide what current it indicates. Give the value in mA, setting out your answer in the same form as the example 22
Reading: 50
